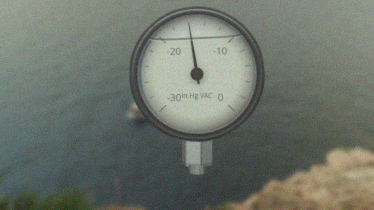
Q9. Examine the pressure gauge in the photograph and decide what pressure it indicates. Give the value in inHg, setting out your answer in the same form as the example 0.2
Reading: -16
